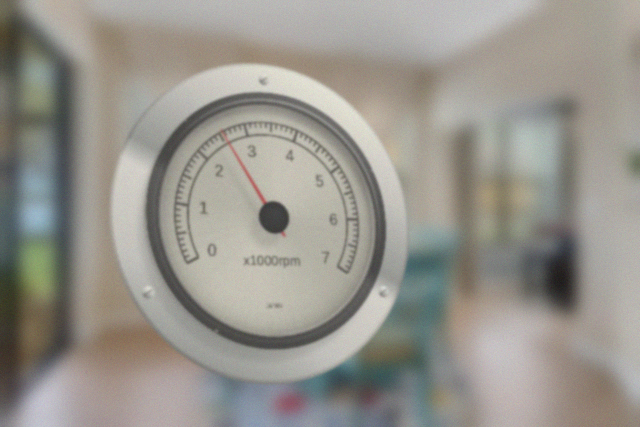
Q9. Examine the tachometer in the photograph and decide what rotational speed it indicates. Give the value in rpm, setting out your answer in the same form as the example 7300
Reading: 2500
